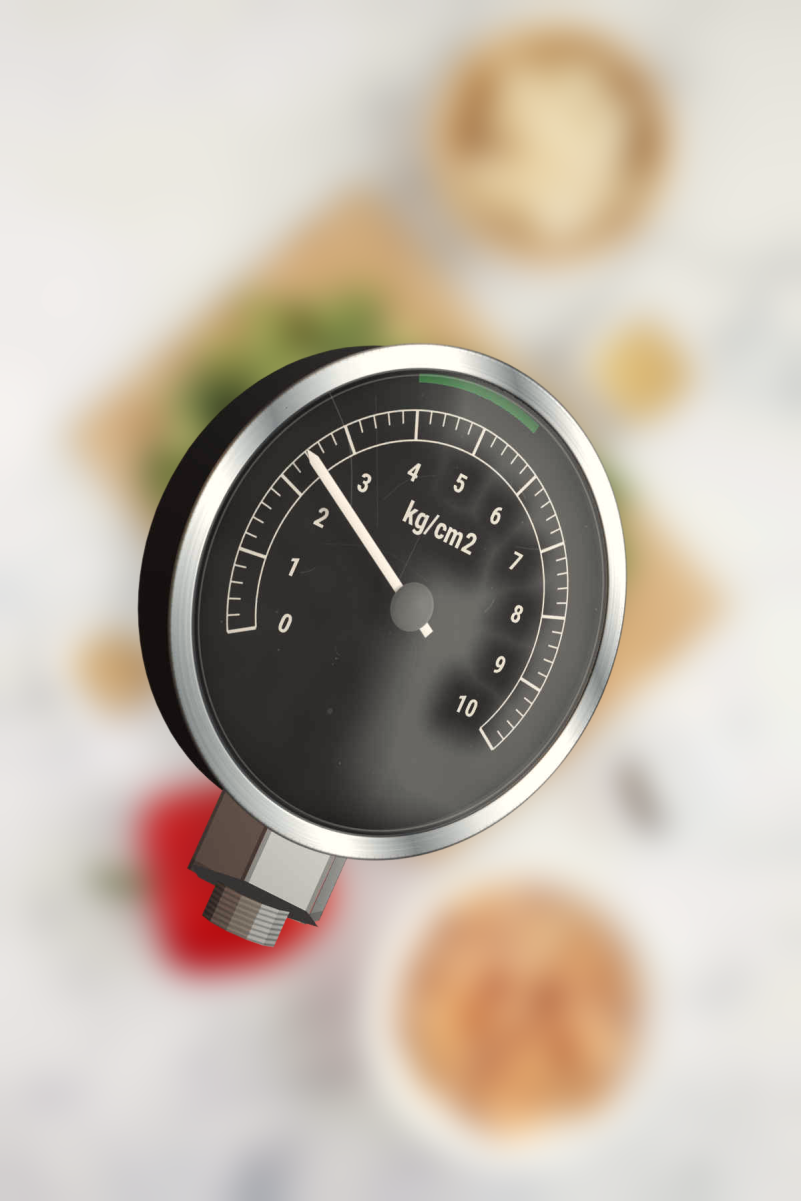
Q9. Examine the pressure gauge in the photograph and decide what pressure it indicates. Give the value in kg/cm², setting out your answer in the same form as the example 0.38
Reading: 2.4
